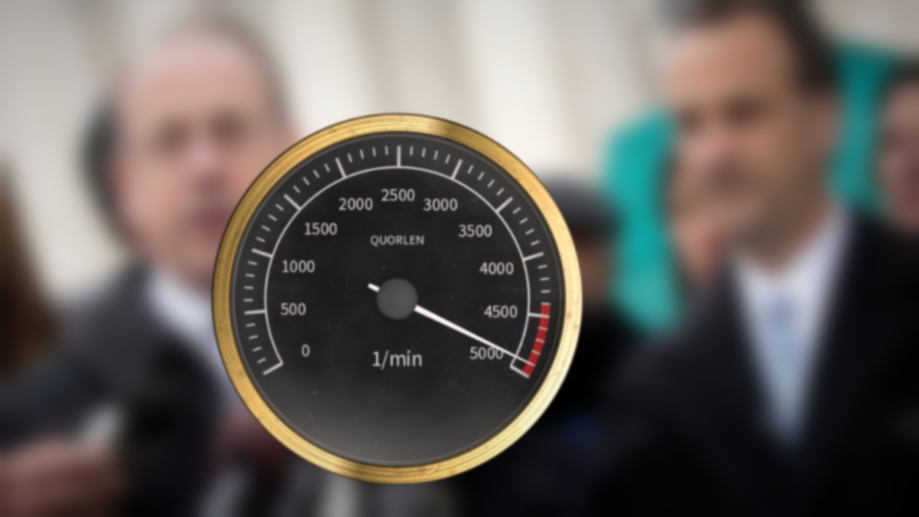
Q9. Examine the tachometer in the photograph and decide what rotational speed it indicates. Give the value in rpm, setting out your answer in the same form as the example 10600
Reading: 4900
